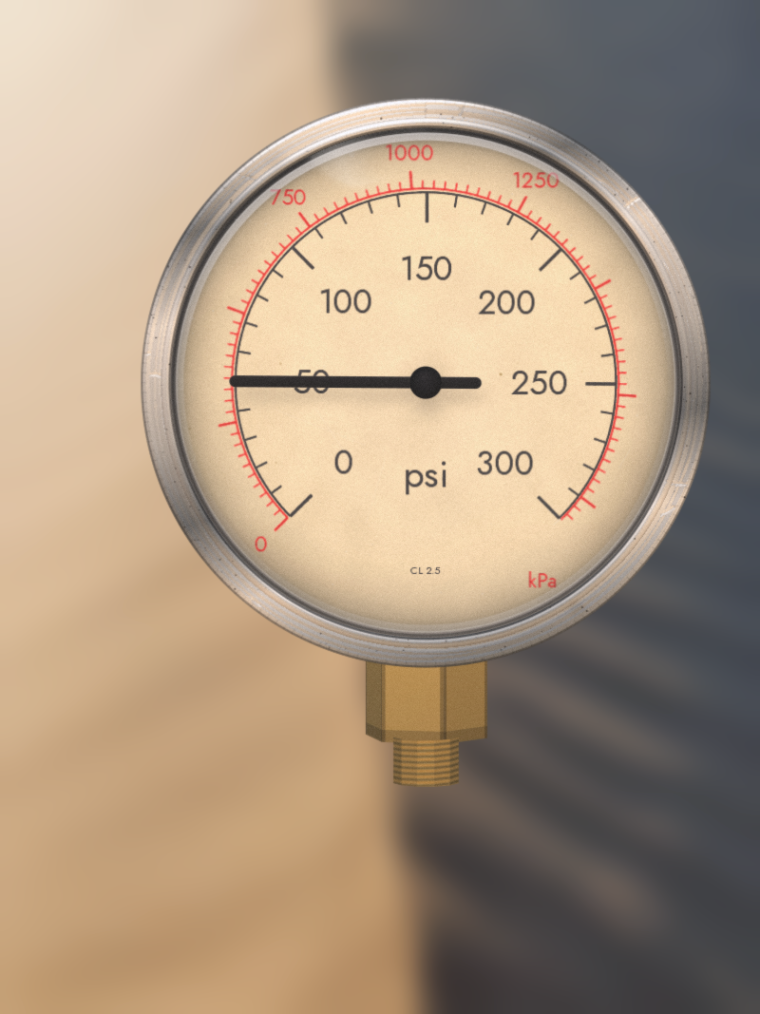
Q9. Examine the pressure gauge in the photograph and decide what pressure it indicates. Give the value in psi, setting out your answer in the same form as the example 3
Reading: 50
